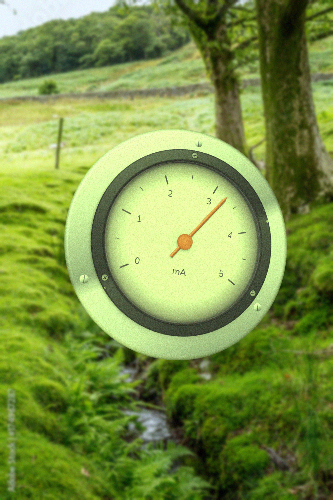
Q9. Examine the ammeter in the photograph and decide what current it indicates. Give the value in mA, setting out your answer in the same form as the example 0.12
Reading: 3.25
